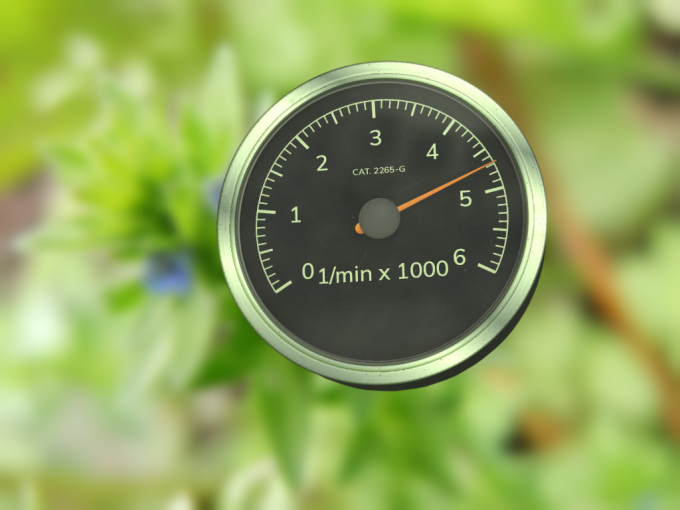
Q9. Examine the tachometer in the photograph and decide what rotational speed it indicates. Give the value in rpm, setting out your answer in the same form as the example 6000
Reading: 4700
